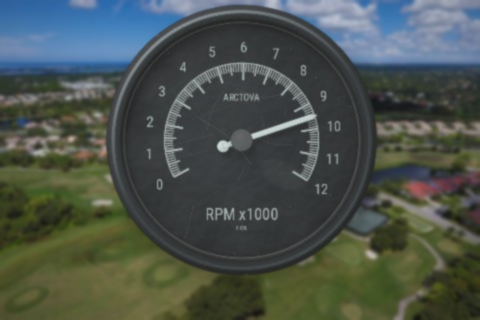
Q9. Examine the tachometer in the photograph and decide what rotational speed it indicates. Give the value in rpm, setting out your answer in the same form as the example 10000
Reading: 9500
